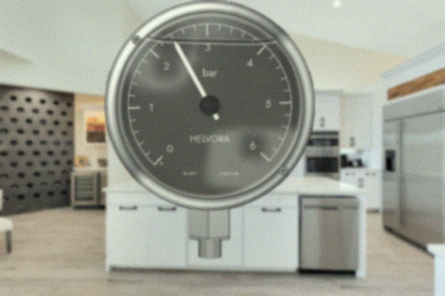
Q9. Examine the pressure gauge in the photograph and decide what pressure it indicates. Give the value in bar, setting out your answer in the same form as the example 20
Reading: 2.4
